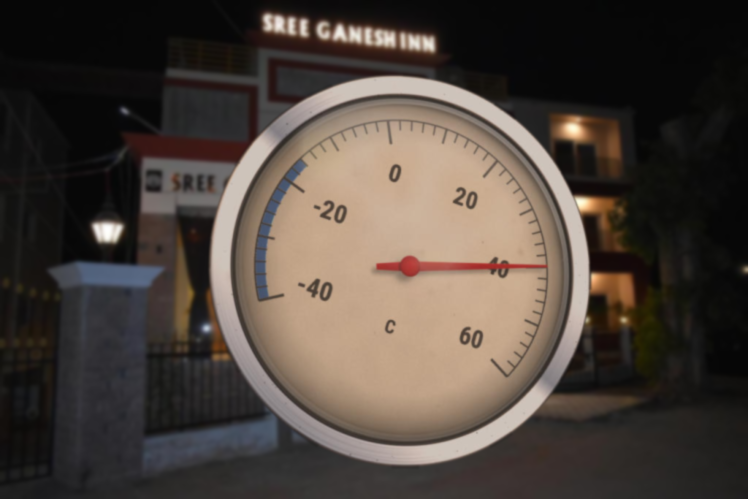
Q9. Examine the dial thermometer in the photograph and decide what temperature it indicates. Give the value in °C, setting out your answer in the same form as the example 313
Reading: 40
